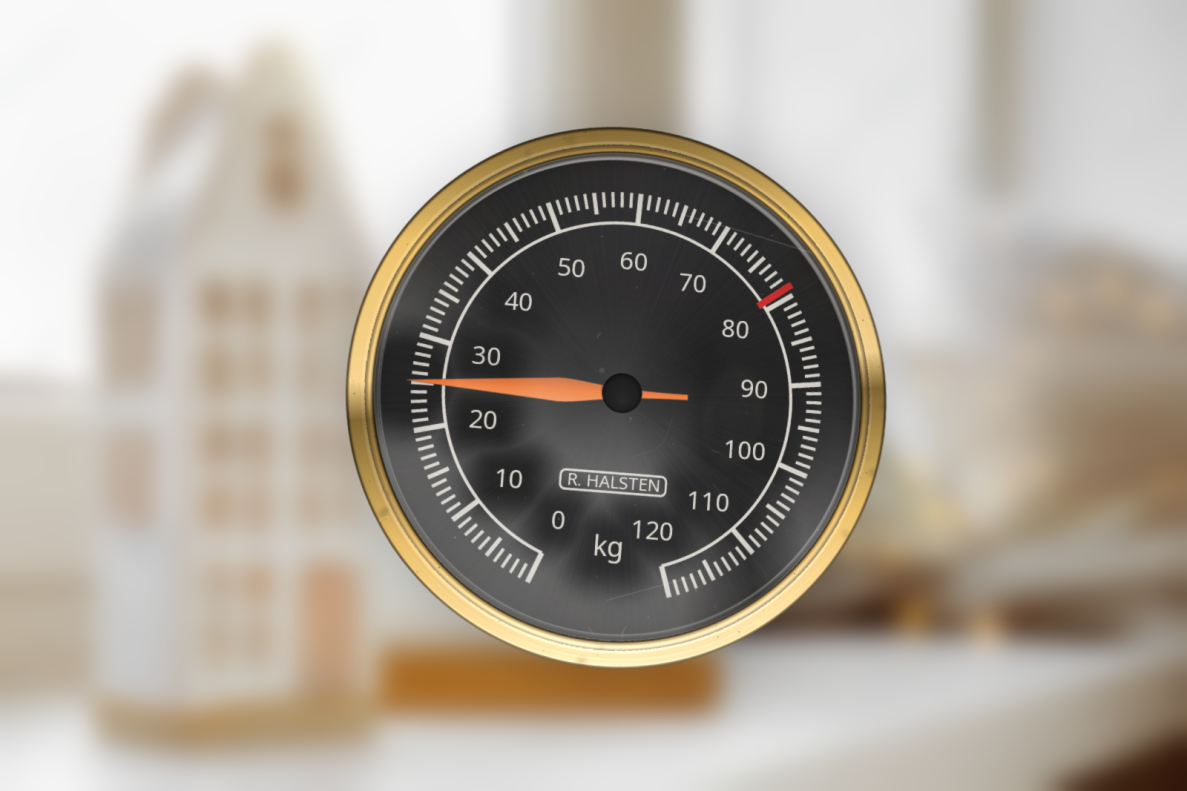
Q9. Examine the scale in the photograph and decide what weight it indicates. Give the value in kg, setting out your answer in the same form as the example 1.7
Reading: 25
